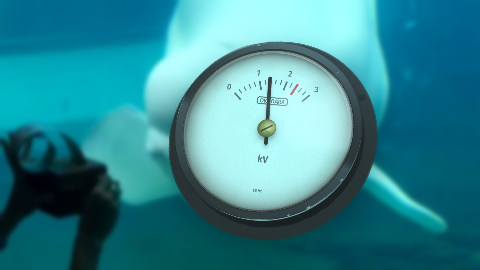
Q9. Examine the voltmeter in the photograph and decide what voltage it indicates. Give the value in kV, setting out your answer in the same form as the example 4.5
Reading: 1.4
